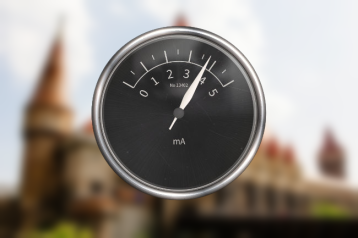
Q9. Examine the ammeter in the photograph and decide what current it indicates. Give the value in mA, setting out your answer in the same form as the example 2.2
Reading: 3.75
